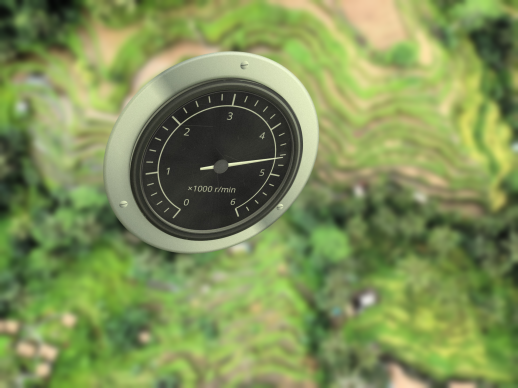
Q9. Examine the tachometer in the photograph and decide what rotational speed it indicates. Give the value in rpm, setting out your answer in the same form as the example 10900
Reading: 4600
